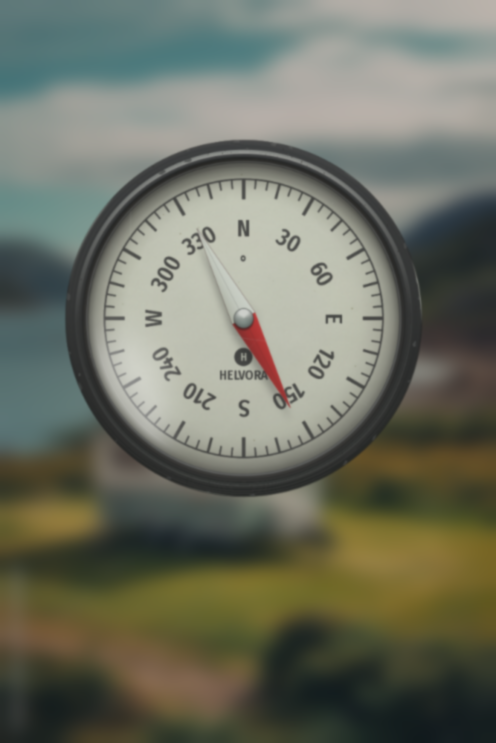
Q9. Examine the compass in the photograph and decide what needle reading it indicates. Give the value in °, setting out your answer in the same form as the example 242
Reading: 152.5
